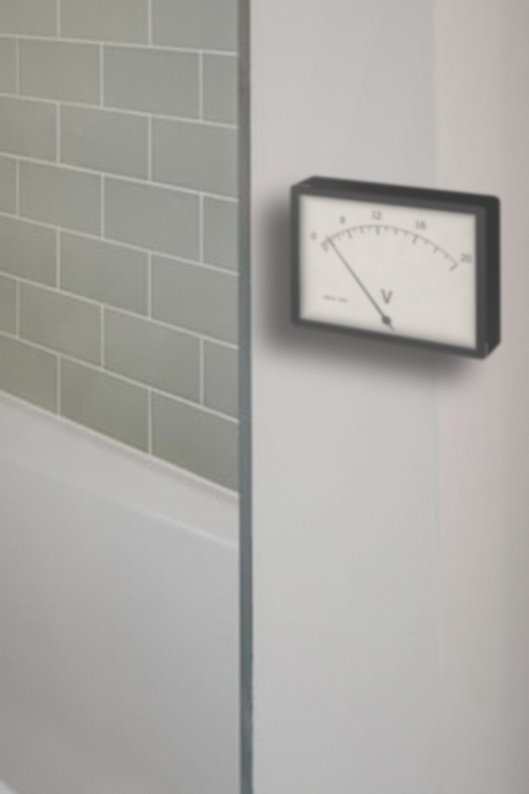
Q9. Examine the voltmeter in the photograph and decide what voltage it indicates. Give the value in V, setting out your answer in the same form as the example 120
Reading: 4
